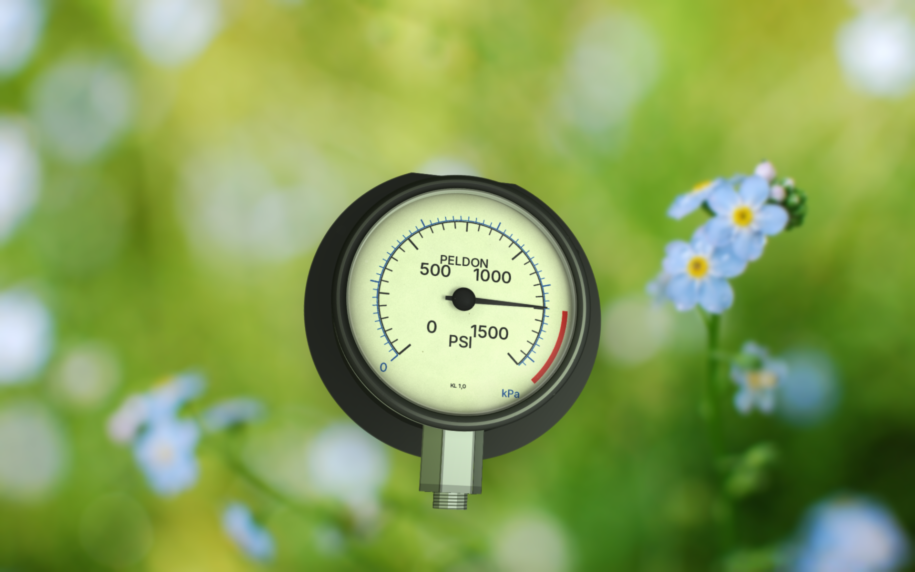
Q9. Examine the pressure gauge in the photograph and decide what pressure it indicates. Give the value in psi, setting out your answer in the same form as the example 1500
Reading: 1250
